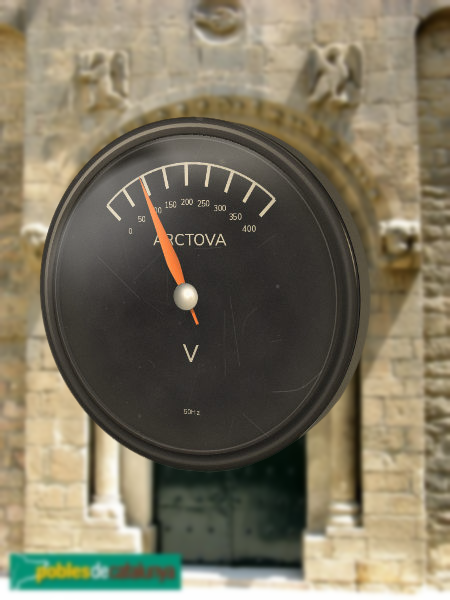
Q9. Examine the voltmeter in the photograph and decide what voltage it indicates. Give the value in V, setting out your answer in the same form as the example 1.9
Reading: 100
